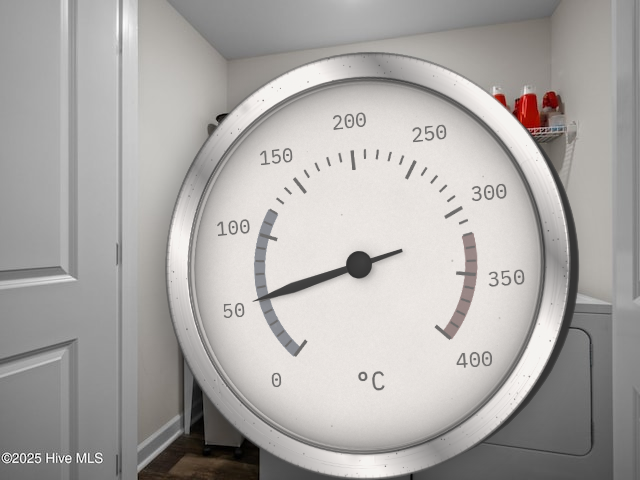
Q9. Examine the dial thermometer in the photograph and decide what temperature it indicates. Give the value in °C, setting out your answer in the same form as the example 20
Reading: 50
